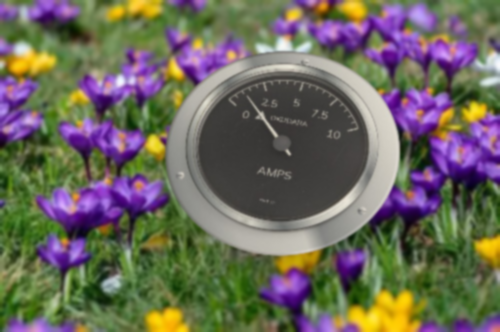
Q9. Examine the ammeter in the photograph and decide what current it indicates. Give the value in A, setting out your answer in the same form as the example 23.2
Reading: 1
